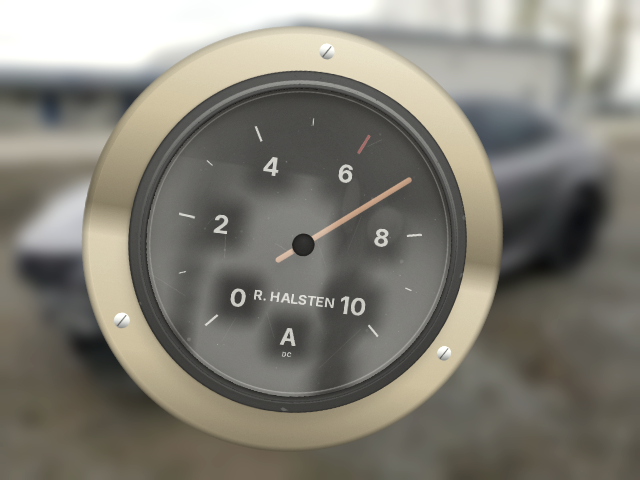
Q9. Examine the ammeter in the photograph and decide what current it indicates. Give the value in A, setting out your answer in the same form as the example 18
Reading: 7
